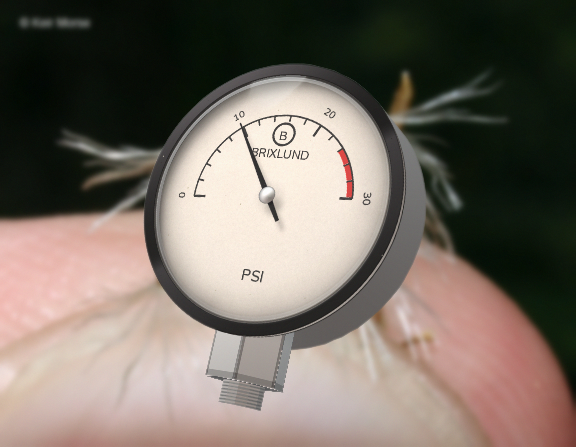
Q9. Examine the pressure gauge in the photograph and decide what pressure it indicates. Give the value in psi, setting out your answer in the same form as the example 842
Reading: 10
